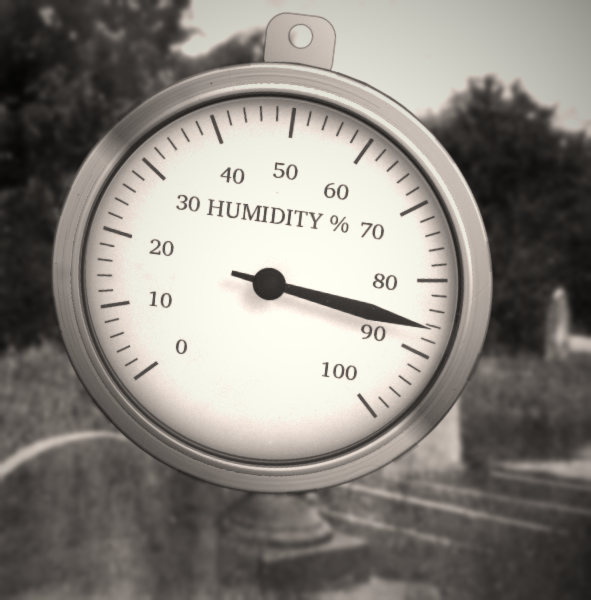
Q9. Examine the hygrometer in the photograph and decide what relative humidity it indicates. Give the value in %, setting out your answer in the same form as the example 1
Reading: 86
